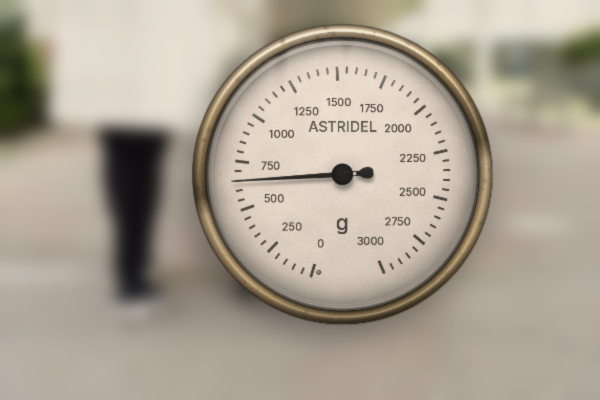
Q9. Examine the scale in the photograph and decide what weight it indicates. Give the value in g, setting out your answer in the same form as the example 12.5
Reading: 650
